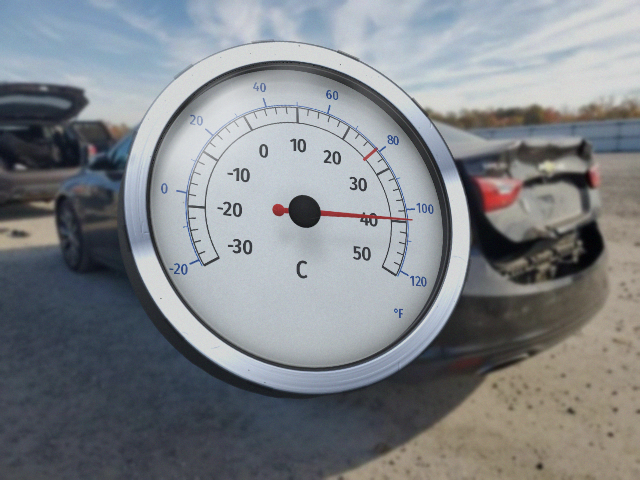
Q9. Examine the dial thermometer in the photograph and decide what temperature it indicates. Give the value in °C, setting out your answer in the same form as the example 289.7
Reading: 40
